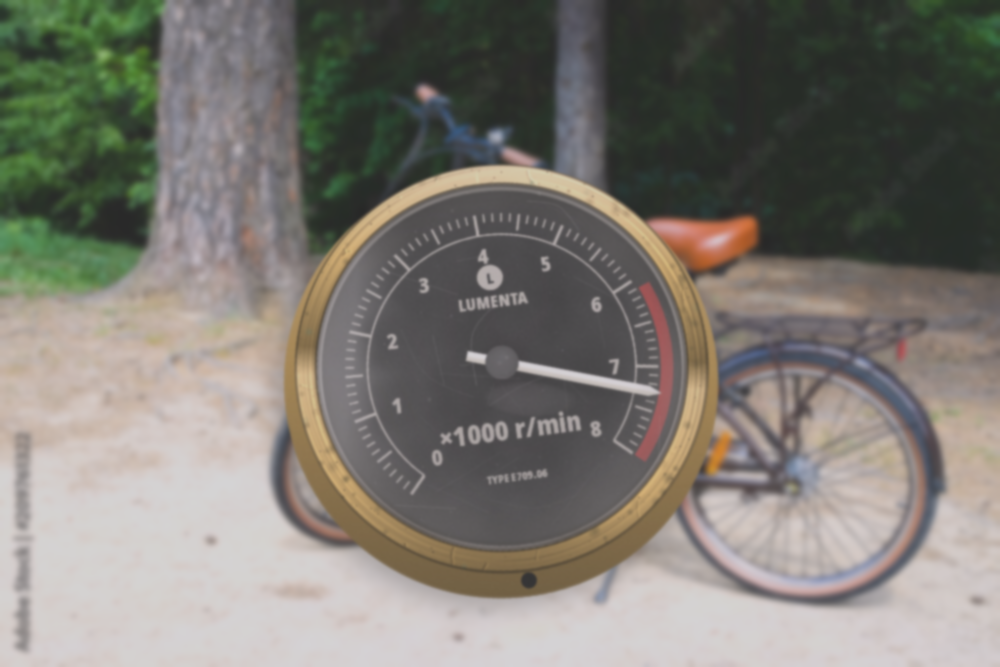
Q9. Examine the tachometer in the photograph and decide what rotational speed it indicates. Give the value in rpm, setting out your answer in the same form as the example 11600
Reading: 7300
